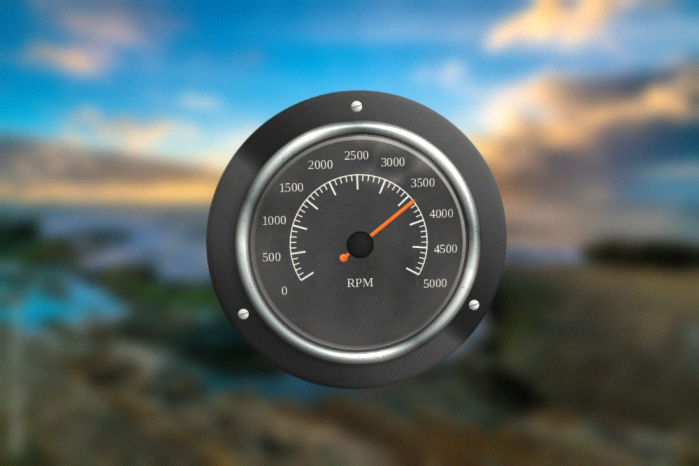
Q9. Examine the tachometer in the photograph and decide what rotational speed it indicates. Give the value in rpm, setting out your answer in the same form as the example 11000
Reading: 3600
